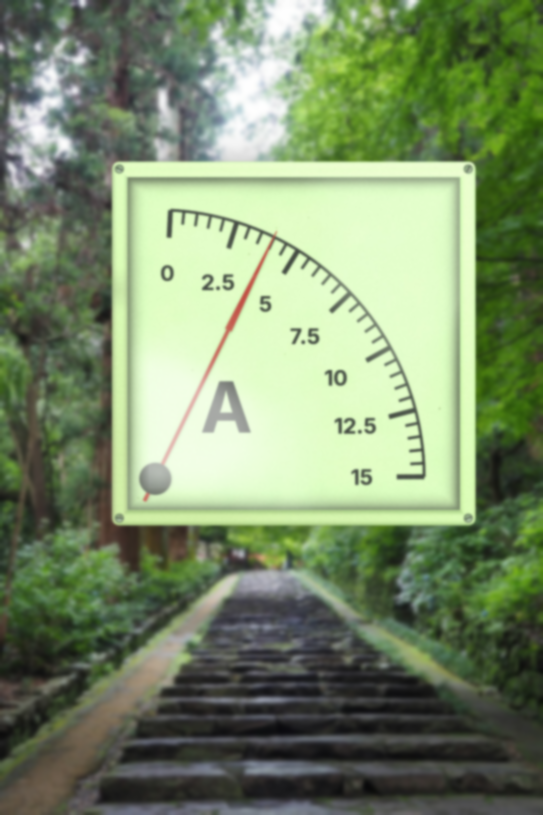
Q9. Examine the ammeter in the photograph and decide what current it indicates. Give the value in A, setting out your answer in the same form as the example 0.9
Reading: 4
